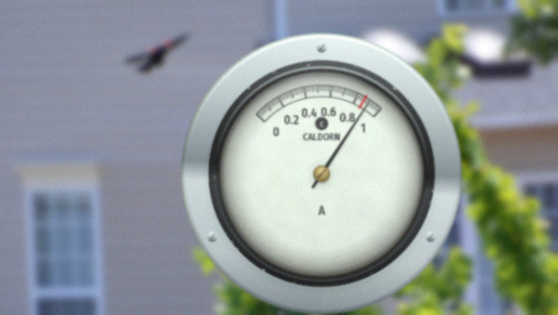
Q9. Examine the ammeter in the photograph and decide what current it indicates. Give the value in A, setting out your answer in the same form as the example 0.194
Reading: 0.9
